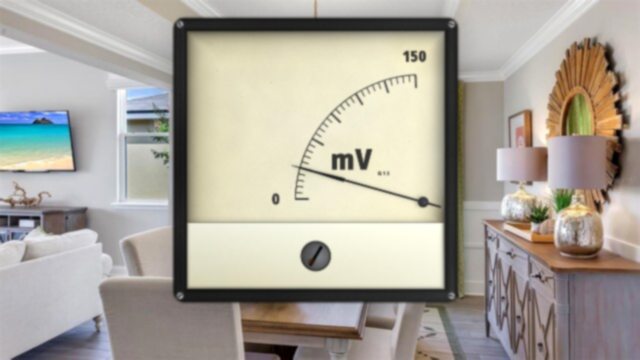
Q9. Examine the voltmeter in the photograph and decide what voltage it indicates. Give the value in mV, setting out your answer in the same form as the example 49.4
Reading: 25
